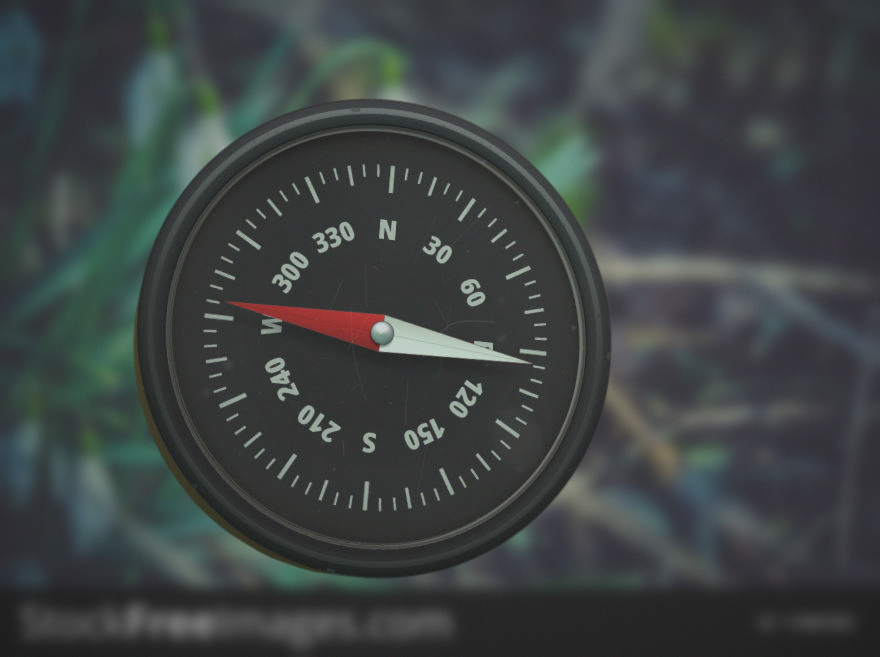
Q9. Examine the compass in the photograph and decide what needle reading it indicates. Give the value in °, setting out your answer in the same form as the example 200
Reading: 275
